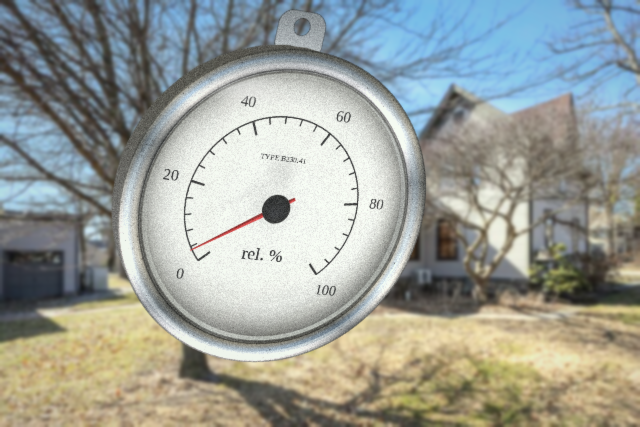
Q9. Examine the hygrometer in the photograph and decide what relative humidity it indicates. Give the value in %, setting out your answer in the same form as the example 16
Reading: 4
